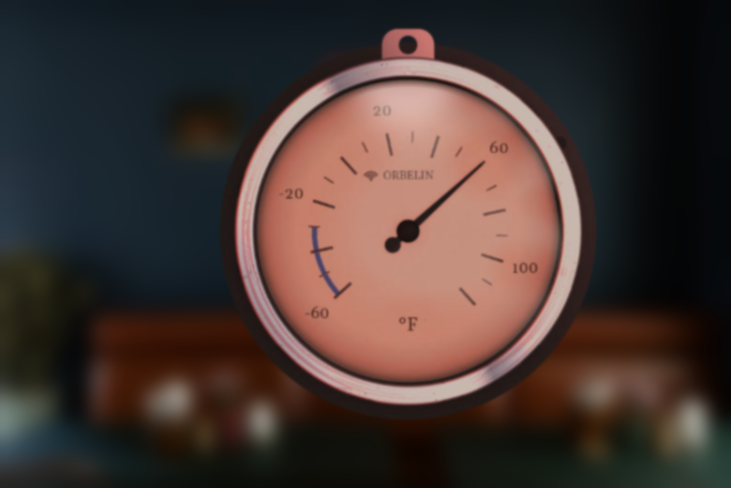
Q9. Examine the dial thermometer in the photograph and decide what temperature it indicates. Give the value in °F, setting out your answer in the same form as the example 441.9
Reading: 60
